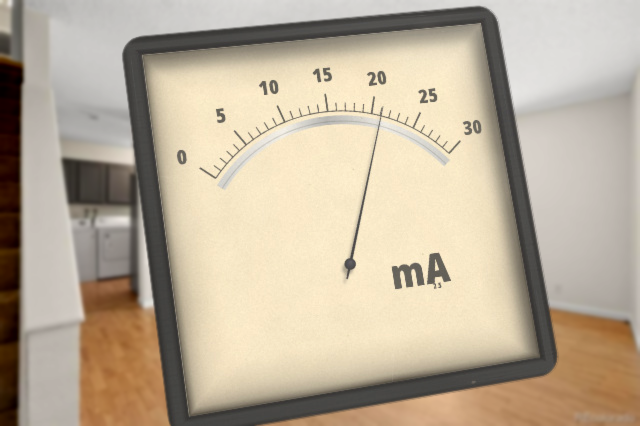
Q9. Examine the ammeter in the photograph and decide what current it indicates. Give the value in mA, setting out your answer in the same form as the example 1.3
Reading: 21
